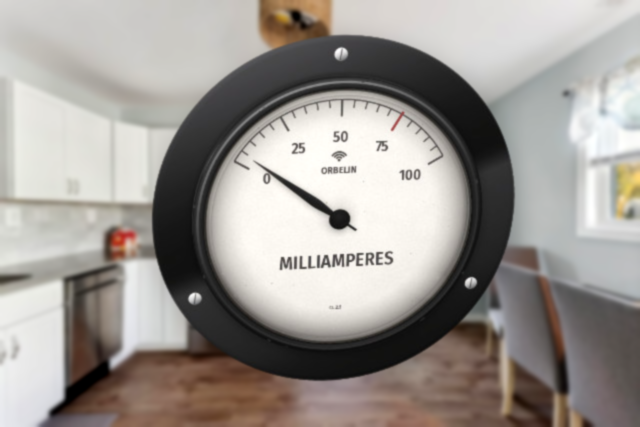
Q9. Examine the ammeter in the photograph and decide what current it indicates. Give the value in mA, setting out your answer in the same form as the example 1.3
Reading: 5
